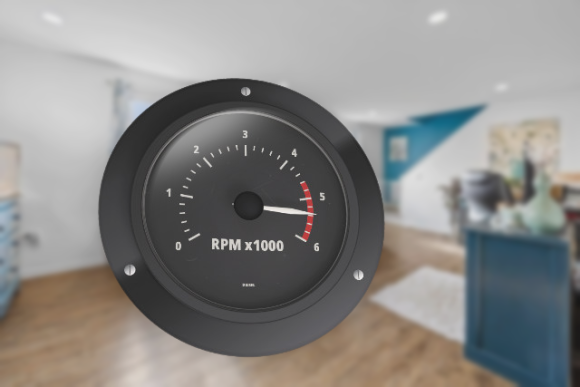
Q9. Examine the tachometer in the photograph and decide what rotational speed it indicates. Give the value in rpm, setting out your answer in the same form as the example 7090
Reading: 5400
